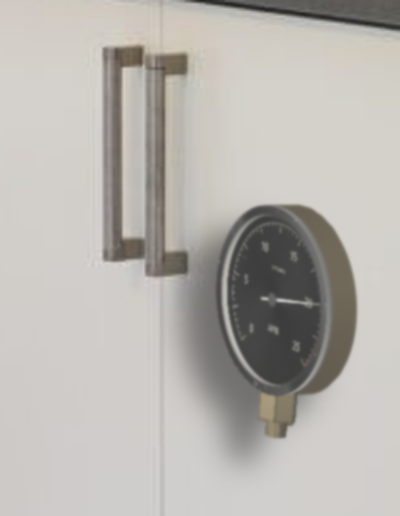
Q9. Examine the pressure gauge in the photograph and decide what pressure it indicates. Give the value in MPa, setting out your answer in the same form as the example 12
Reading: 20
